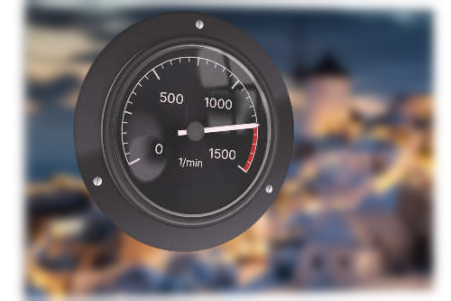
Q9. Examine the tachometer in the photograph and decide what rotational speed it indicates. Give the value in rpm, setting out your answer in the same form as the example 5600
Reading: 1250
